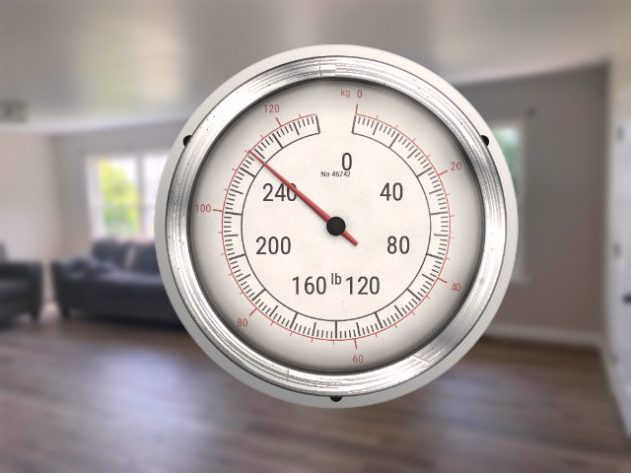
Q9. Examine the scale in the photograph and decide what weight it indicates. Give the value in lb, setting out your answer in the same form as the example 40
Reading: 248
